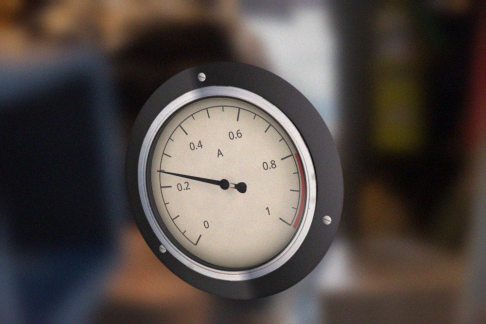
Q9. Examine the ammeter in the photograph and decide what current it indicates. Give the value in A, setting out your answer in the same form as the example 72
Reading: 0.25
